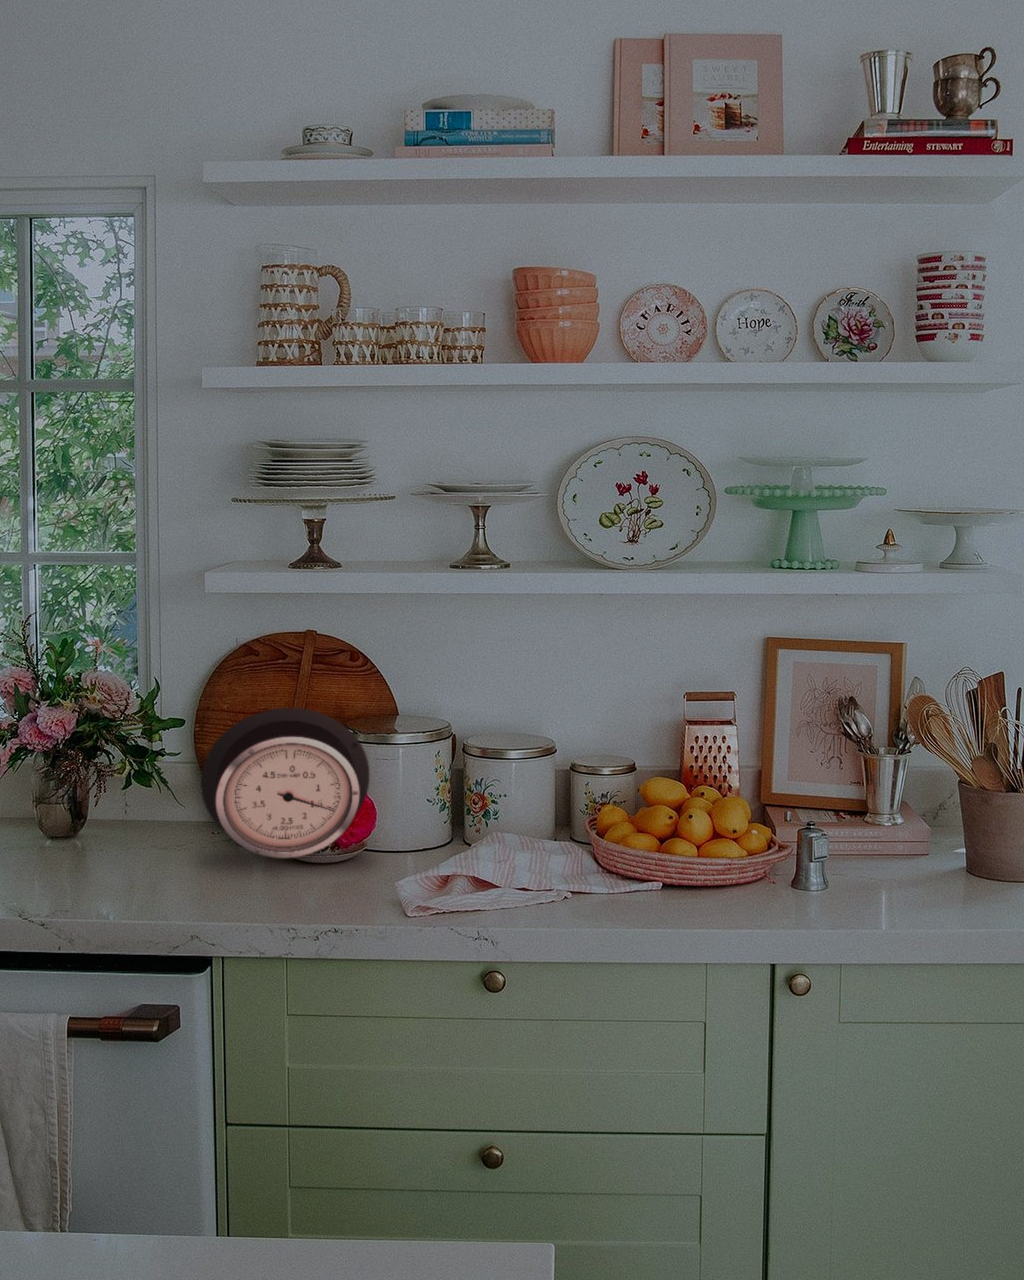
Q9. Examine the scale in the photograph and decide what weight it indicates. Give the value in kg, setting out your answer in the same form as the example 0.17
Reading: 1.5
